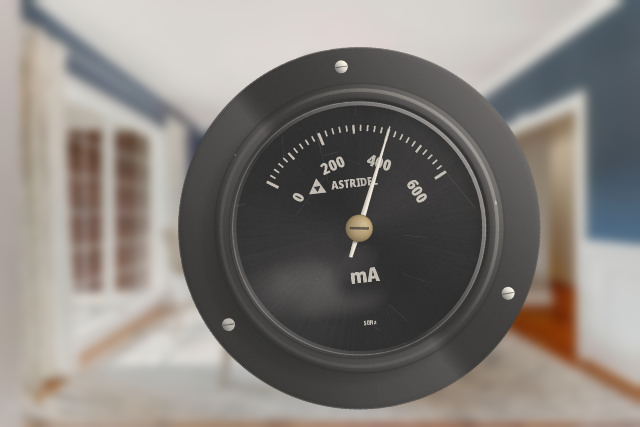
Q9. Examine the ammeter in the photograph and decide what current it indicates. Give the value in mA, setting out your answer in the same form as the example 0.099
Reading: 400
